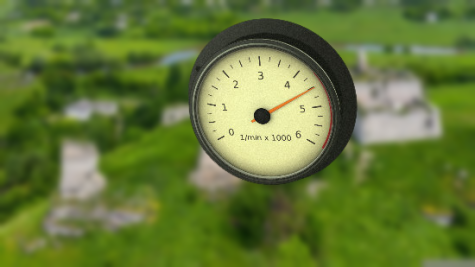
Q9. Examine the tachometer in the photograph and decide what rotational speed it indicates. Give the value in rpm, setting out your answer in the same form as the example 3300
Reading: 4500
